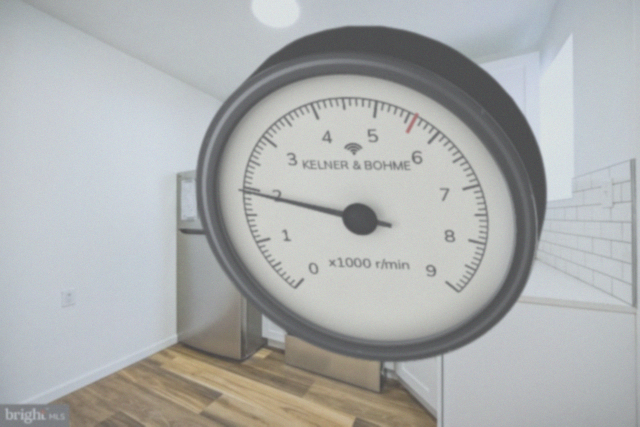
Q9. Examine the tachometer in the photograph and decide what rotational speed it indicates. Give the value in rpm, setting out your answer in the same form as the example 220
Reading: 2000
